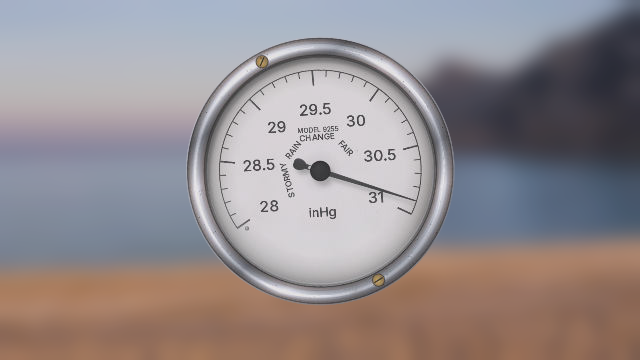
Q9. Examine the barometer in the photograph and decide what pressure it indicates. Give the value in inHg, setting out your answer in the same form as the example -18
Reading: 30.9
